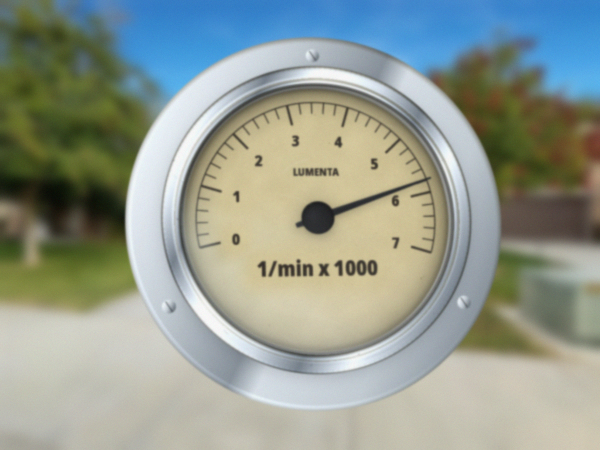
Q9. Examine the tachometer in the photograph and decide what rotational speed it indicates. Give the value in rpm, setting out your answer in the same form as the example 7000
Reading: 5800
